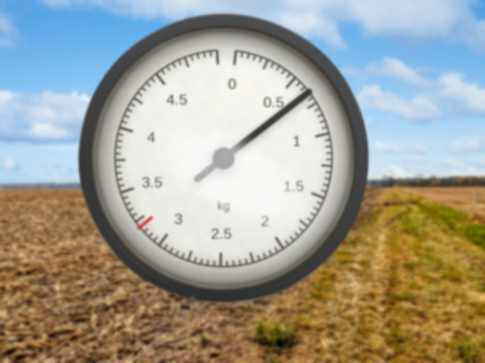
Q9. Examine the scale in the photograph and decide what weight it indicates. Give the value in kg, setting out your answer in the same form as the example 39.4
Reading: 0.65
